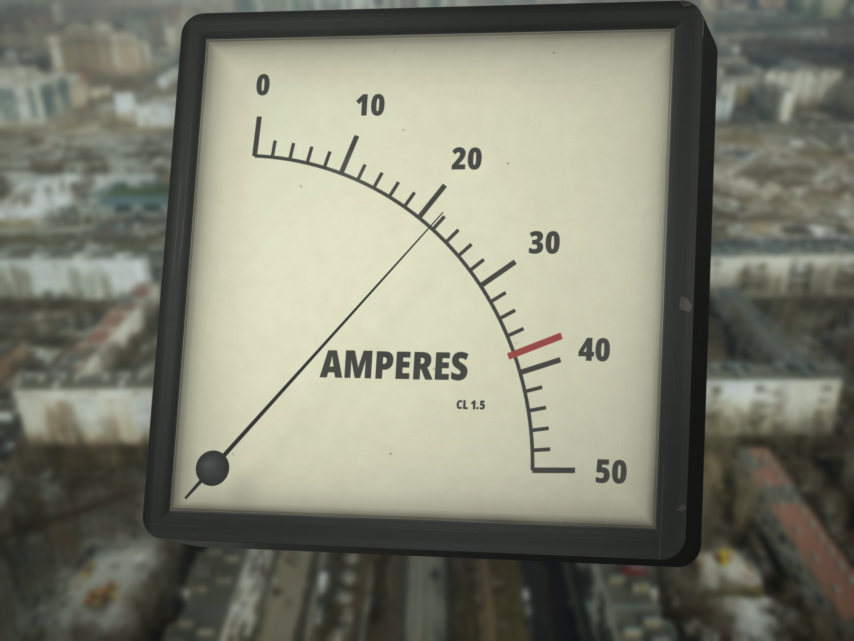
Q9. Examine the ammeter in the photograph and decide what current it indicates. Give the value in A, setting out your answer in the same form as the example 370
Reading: 22
